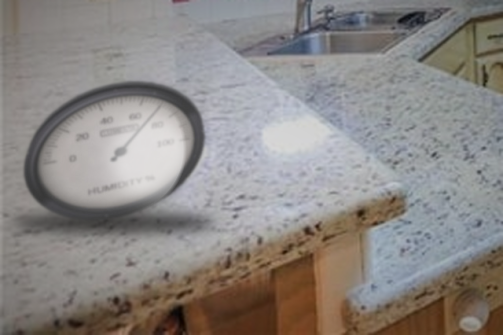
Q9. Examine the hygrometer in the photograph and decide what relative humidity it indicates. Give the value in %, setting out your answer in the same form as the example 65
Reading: 70
